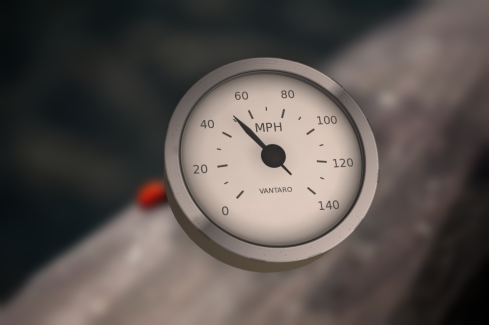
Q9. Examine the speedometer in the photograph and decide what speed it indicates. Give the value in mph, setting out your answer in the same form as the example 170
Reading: 50
